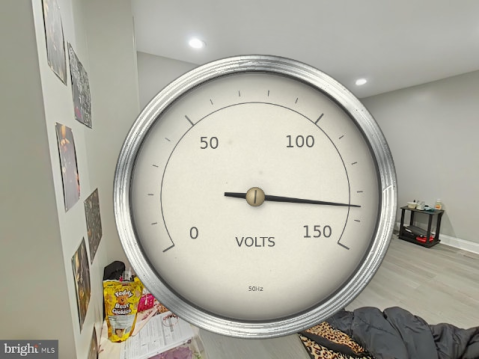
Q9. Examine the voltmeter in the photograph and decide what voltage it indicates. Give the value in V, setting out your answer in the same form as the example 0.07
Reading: 135
